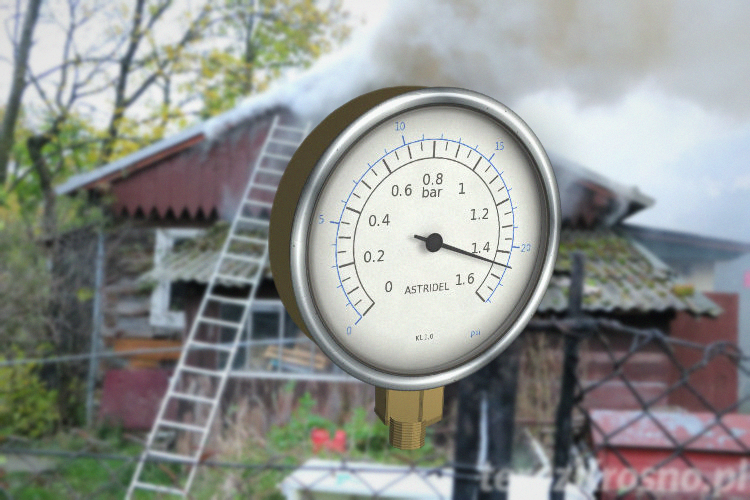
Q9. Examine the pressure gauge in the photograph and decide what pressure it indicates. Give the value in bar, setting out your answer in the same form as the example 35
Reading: 1.45
